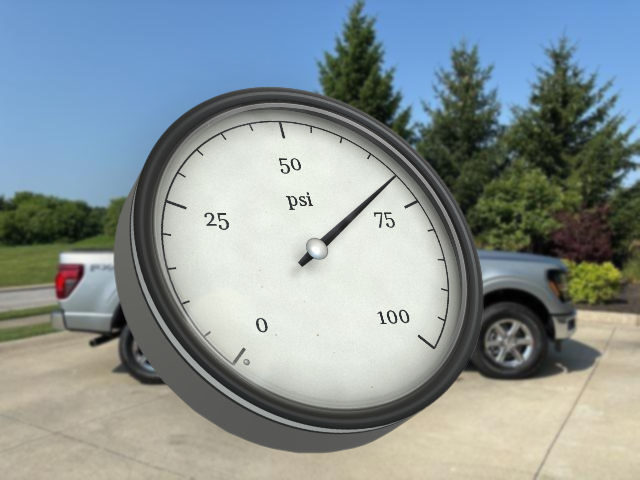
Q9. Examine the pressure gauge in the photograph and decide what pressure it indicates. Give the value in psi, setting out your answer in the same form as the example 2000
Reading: 70
